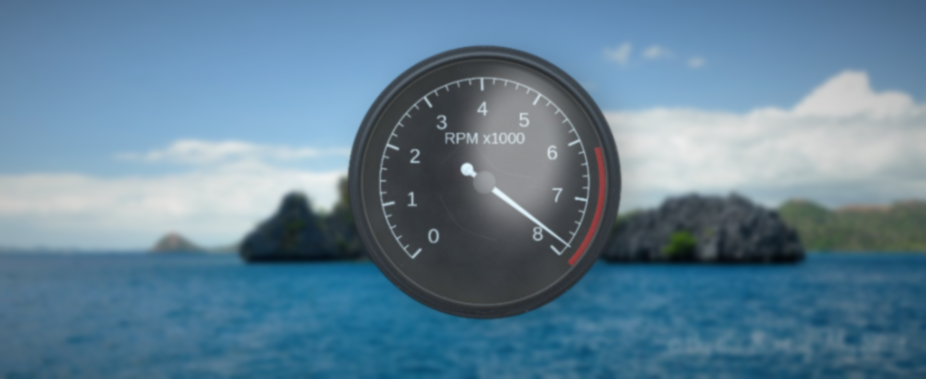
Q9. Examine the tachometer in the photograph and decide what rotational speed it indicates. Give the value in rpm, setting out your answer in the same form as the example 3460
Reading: 7800
